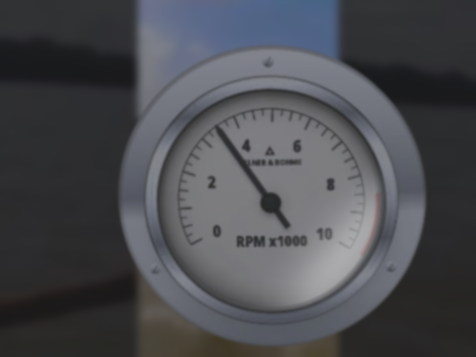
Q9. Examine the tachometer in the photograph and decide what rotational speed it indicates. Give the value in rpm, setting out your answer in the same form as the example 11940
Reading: 3500
